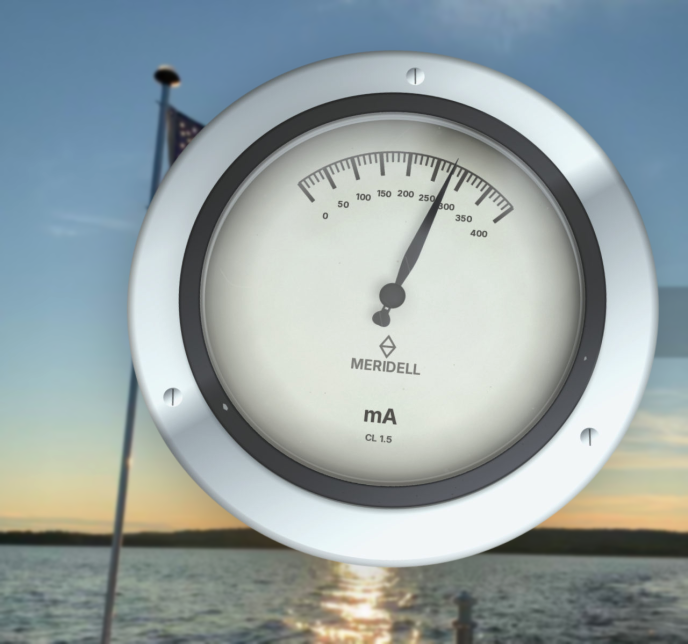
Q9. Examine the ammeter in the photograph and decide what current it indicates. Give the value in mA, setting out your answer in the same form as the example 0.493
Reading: 280
